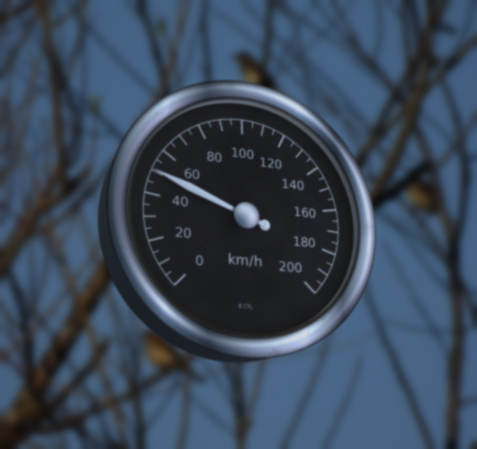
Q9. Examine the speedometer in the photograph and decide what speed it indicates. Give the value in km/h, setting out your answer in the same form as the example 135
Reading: 50
